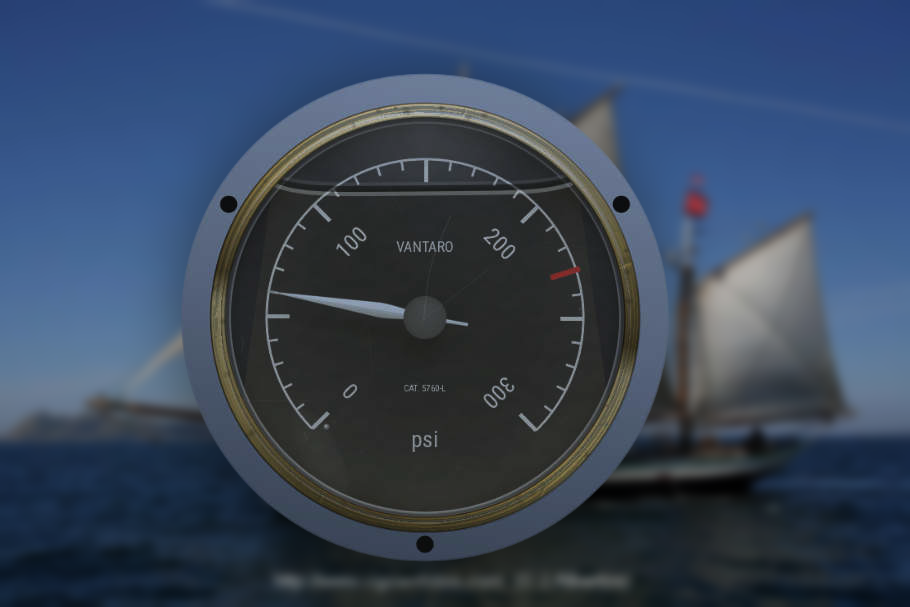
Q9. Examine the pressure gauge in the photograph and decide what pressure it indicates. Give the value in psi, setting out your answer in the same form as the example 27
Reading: 60
